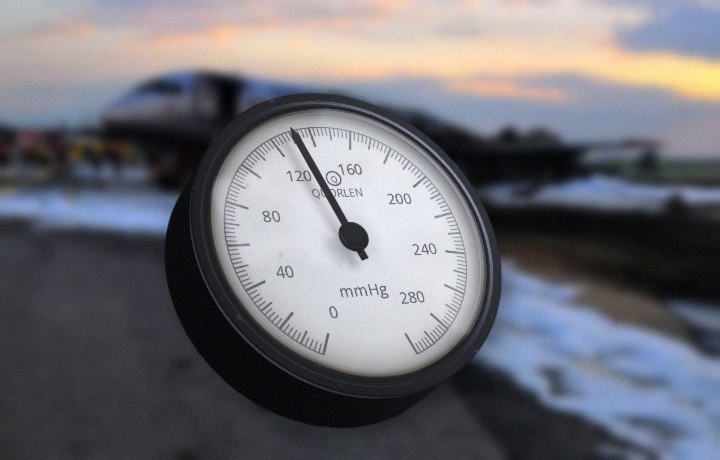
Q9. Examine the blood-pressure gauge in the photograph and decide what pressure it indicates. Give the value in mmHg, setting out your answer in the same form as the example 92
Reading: 130
